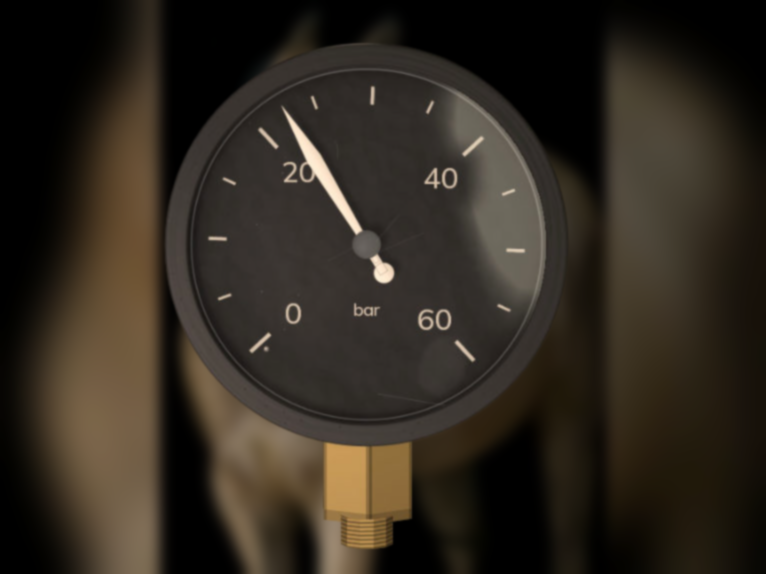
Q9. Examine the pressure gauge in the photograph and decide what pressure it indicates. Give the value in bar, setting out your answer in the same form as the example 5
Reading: 22.5
